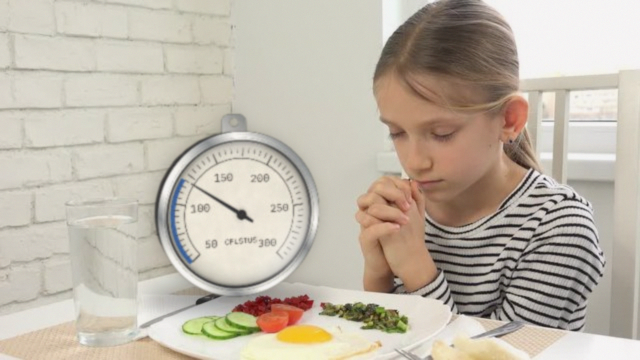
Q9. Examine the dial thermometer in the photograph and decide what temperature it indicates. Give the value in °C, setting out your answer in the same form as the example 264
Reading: 120
